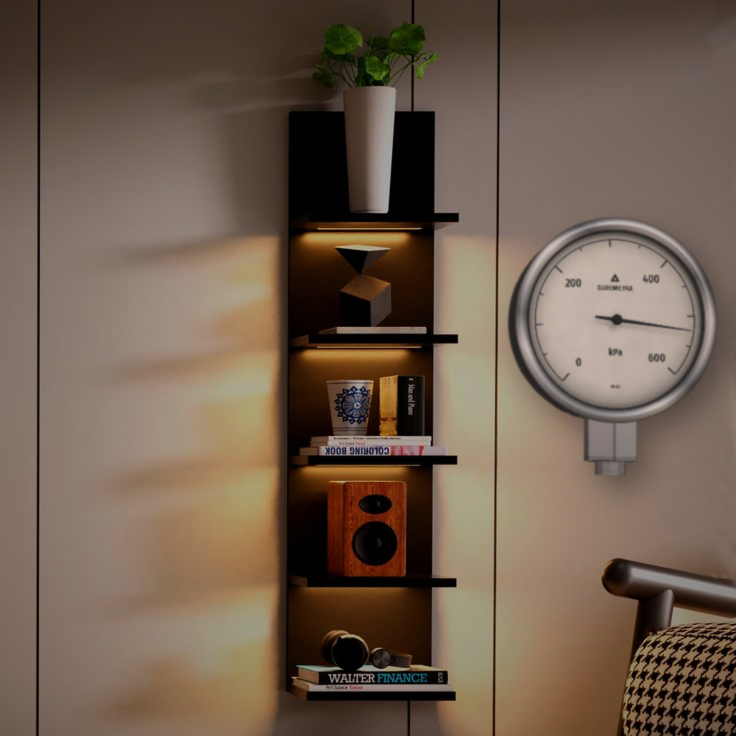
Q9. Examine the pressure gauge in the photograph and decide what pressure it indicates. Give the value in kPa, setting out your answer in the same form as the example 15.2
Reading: 525
